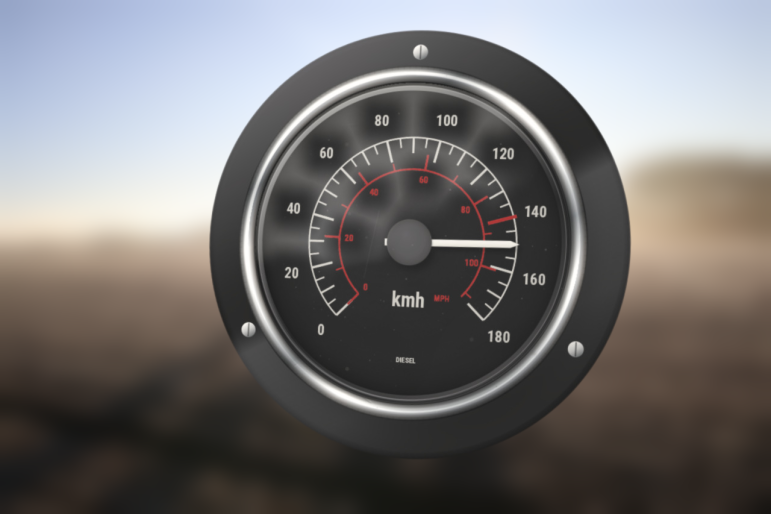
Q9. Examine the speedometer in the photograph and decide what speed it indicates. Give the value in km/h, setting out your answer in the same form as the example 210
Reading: 150
